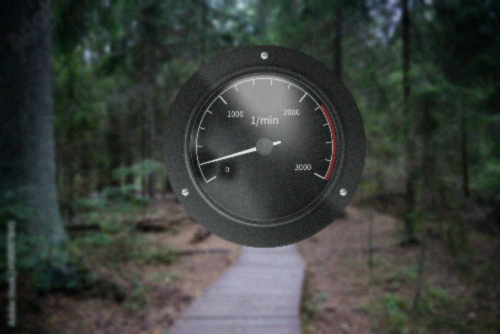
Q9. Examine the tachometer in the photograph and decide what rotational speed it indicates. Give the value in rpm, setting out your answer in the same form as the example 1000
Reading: 200
